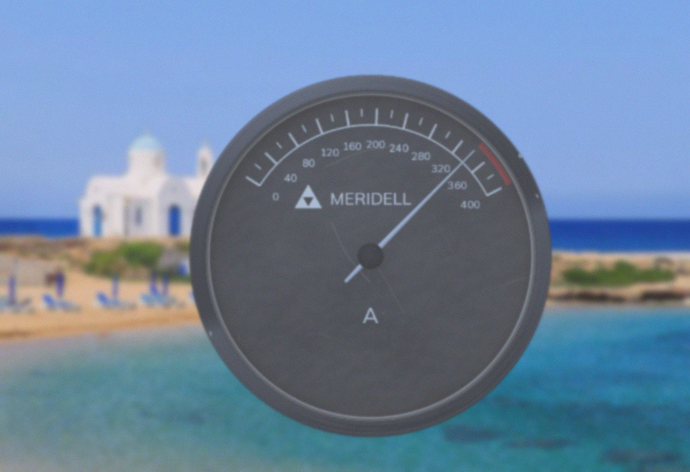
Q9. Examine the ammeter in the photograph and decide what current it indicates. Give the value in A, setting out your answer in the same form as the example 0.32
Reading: 340
